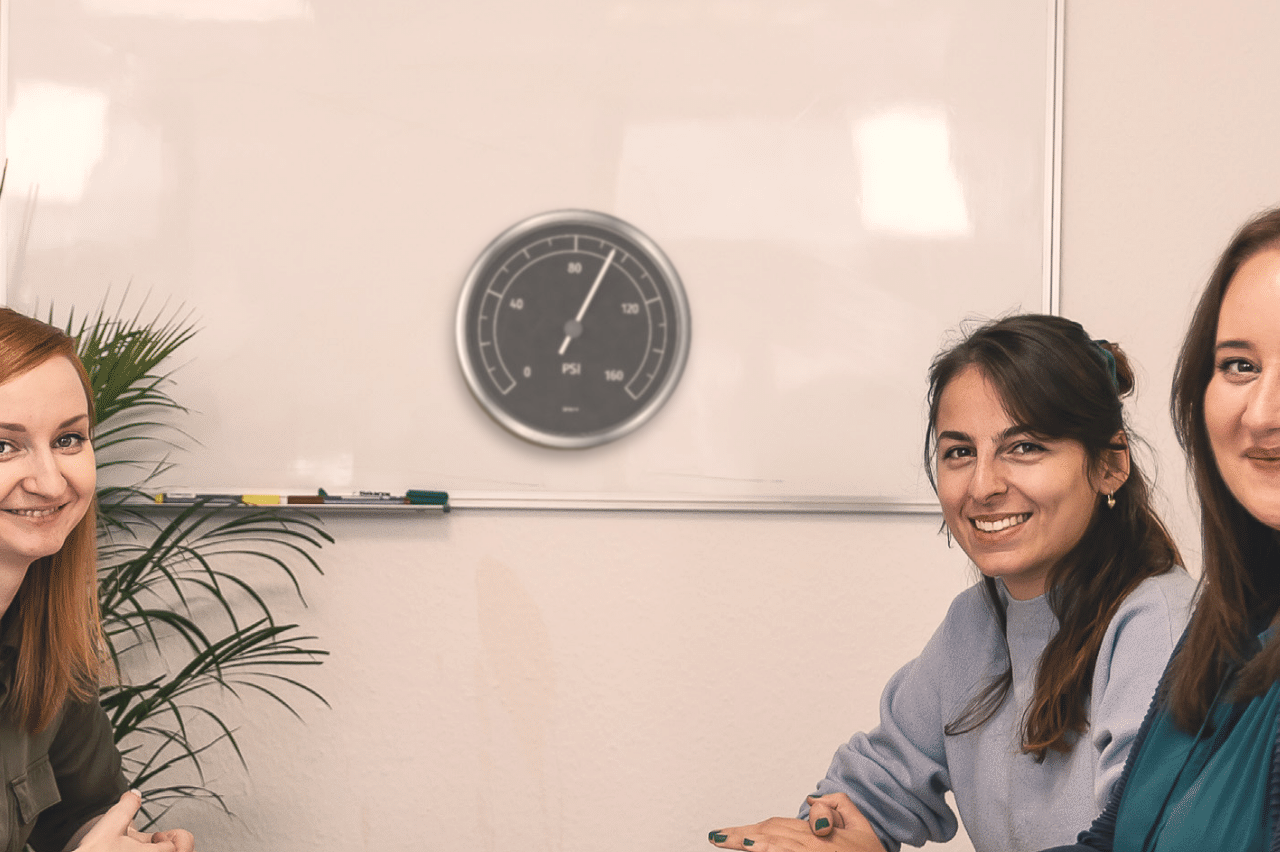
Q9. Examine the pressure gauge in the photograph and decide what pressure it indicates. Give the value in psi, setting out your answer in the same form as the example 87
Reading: 95
